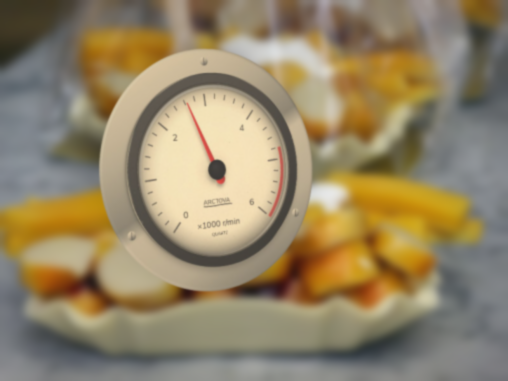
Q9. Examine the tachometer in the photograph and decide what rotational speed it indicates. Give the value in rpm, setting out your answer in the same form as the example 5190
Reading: 2600
